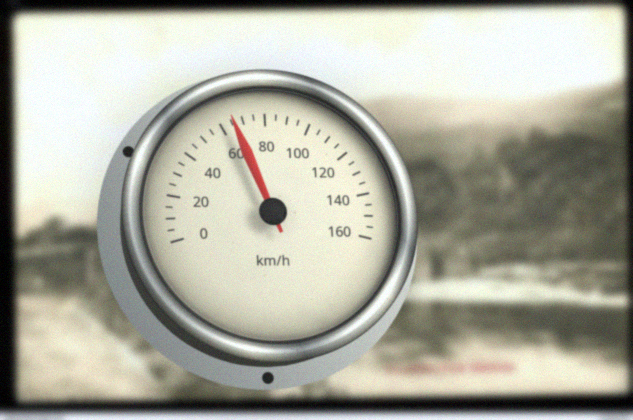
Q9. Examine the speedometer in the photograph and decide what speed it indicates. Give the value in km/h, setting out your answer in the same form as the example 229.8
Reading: 65
